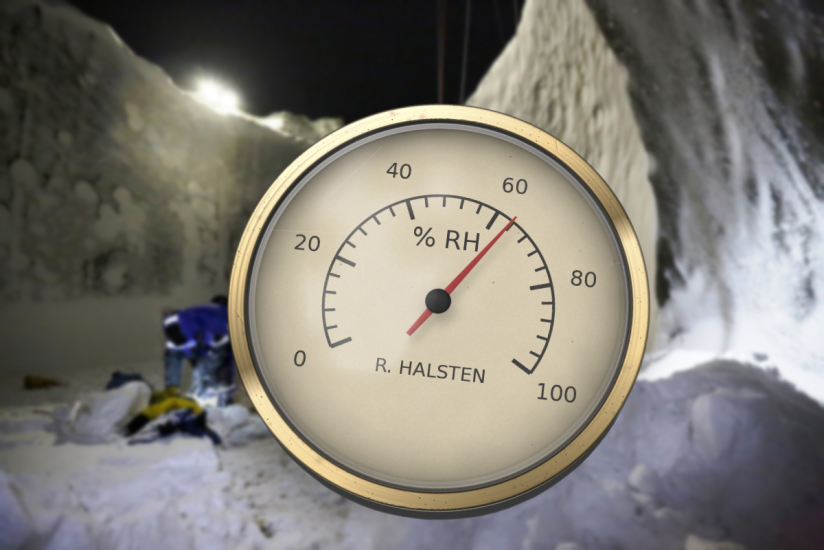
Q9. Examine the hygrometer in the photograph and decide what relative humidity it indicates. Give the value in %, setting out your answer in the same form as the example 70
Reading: 64
